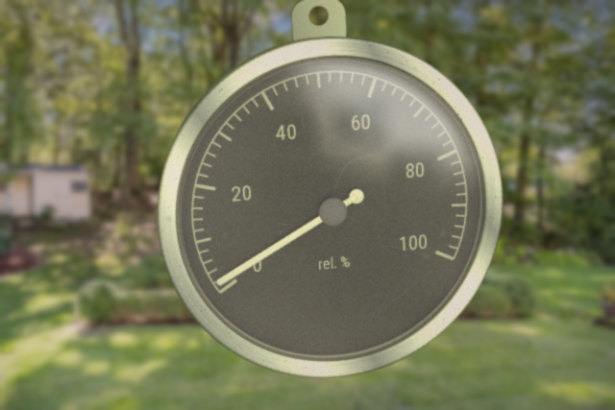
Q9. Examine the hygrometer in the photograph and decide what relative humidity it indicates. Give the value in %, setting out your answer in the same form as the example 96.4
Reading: 2
